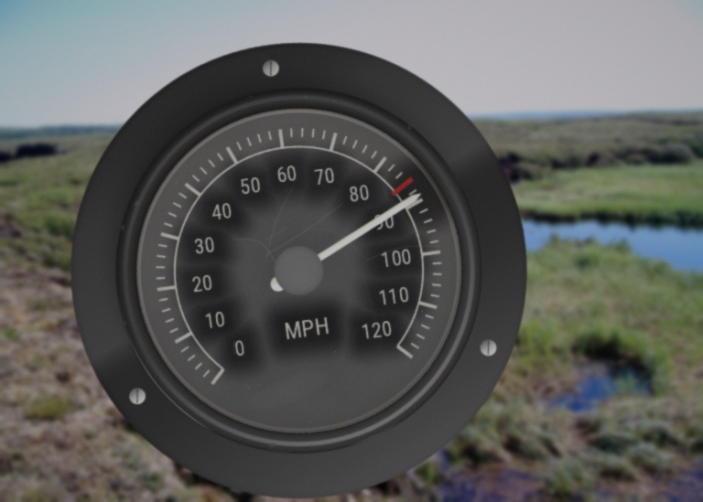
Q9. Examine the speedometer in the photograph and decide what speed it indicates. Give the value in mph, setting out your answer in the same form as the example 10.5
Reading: 89
